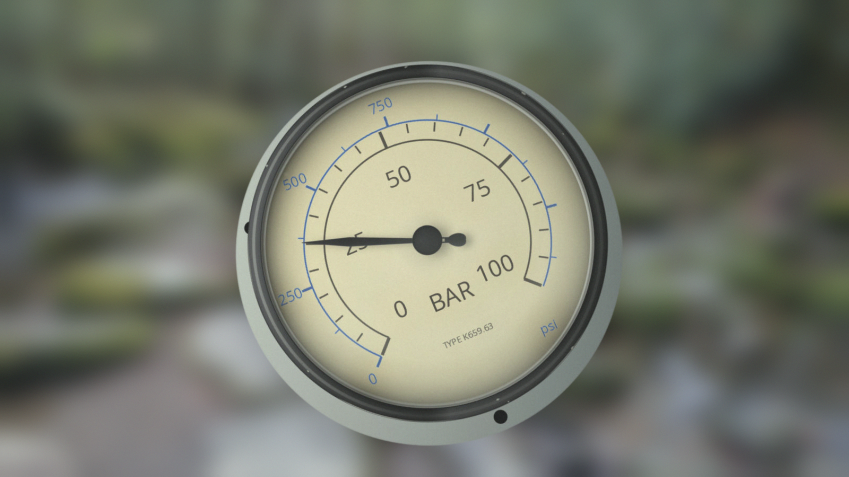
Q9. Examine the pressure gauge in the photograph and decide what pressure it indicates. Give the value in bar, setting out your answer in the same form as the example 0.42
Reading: 25
